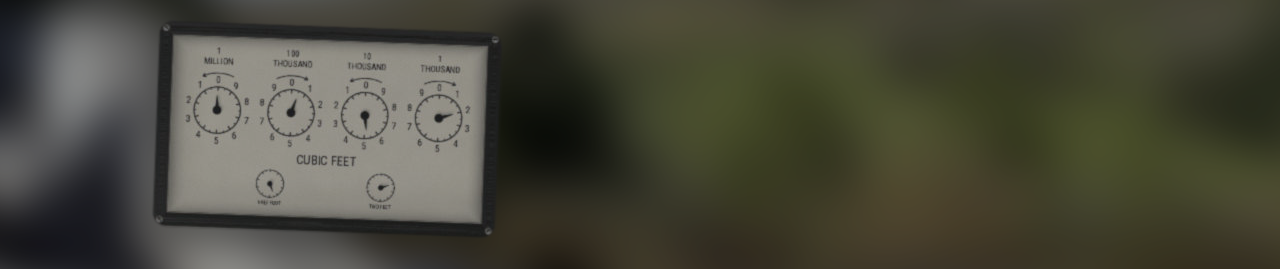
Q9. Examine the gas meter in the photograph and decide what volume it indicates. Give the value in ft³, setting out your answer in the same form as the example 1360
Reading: 5200
